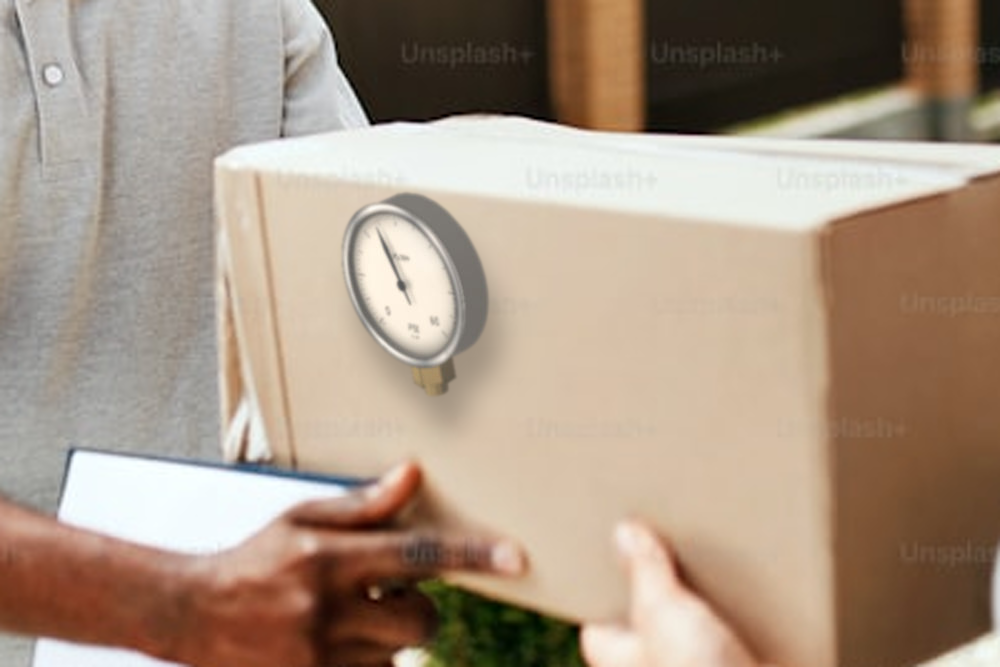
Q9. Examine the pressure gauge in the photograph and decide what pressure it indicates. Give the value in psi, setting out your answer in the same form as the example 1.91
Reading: 25
